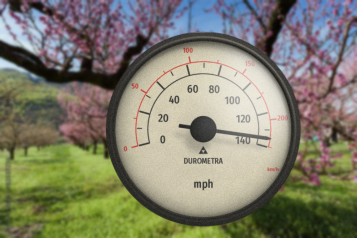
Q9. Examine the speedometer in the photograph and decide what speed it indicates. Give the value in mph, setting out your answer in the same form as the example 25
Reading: 135
